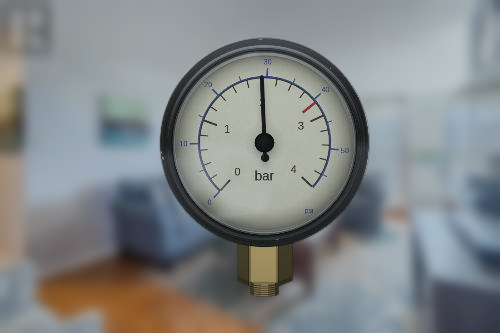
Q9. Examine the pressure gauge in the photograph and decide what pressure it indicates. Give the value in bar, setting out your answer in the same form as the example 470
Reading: 2
